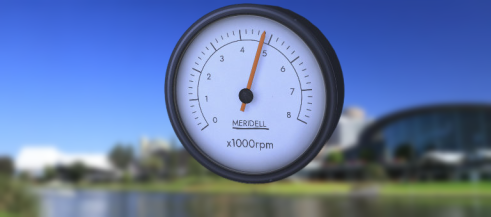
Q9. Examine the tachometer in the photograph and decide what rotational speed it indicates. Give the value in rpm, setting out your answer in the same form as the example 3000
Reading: 4800
